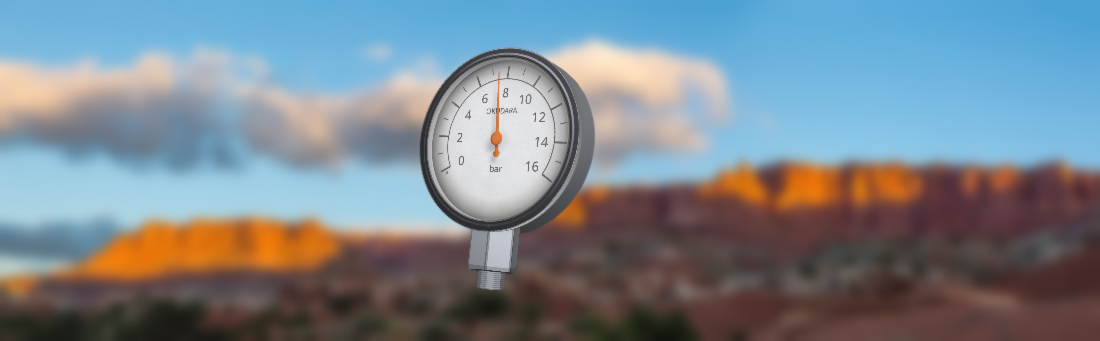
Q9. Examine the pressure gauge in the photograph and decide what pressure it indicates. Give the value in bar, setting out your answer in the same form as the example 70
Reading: 7.5
